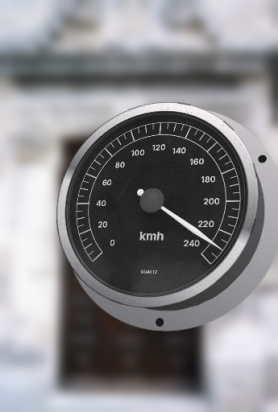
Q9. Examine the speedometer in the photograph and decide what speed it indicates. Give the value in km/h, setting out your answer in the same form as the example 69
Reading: 230
